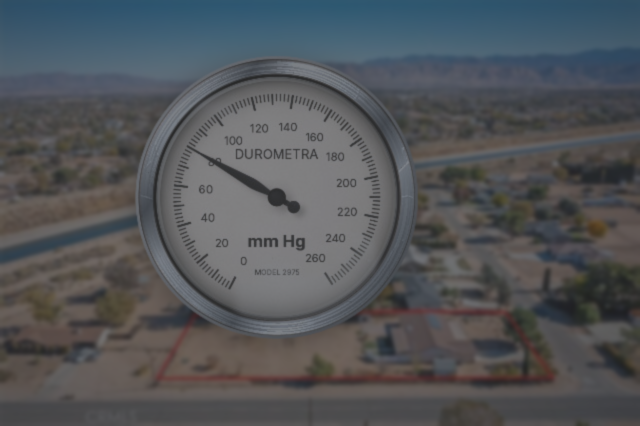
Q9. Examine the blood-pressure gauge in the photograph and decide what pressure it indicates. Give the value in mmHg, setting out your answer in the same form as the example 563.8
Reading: 80
